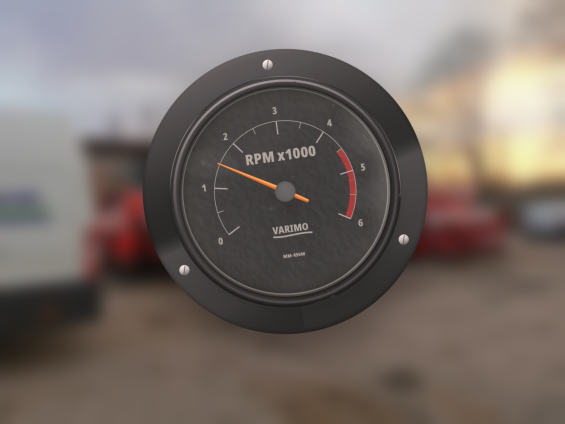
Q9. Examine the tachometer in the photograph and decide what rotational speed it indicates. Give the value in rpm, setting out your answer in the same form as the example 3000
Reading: 1500
